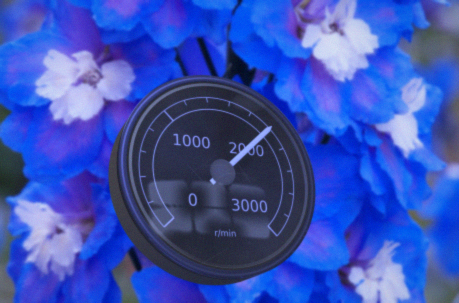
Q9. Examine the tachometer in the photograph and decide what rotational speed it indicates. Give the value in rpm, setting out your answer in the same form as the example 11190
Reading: 2000
